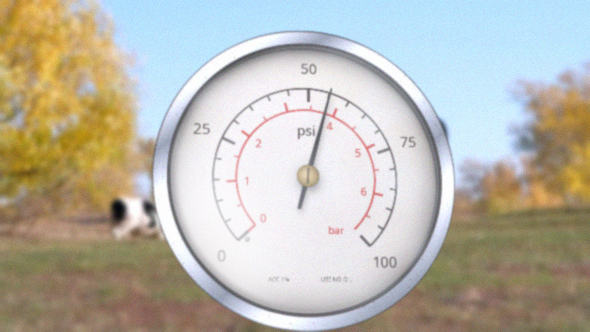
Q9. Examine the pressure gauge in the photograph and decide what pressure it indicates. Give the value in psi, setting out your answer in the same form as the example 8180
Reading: 55
